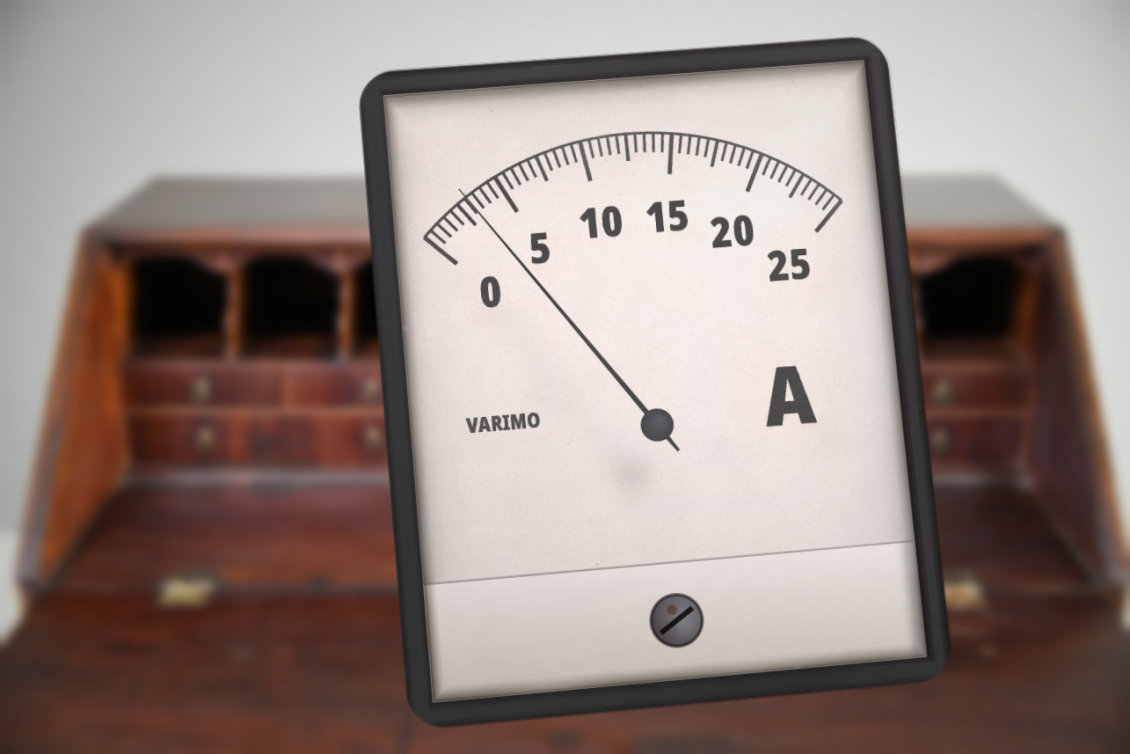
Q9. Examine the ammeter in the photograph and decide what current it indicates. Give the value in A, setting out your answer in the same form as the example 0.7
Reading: 3
